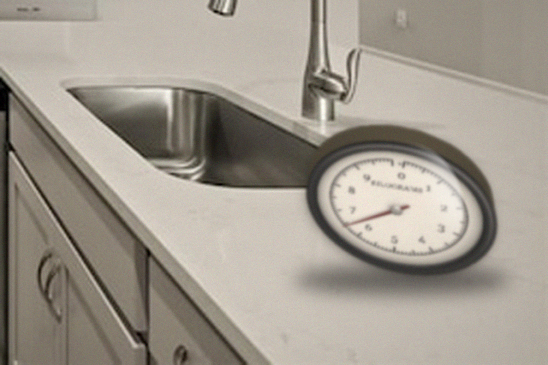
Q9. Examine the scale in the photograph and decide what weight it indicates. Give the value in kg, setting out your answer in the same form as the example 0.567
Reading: 6.5
